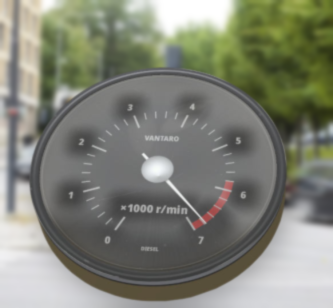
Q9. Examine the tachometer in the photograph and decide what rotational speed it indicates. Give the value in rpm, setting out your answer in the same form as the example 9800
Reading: 6800
